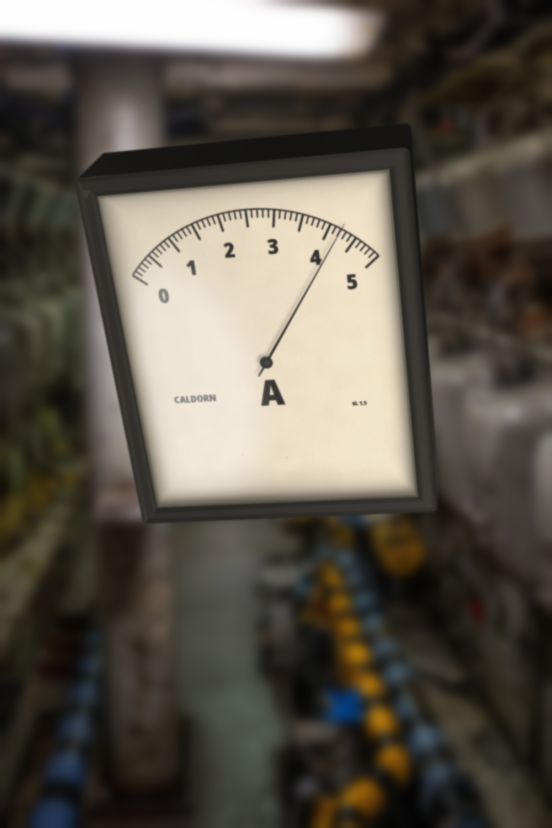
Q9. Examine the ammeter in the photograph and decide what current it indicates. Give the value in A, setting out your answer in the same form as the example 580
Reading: 4.2
